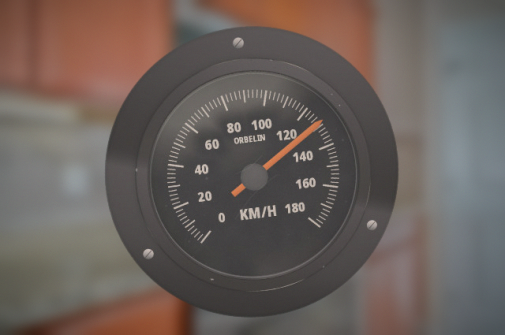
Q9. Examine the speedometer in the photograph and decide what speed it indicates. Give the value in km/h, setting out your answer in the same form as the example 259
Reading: 128
